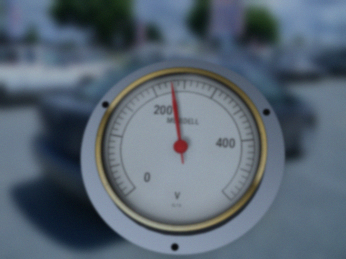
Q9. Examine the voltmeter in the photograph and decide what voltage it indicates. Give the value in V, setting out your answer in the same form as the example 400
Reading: 230
